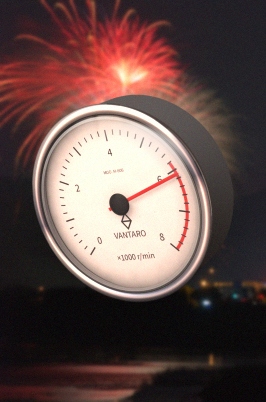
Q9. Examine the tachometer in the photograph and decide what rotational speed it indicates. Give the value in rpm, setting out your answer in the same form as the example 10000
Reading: 6100
